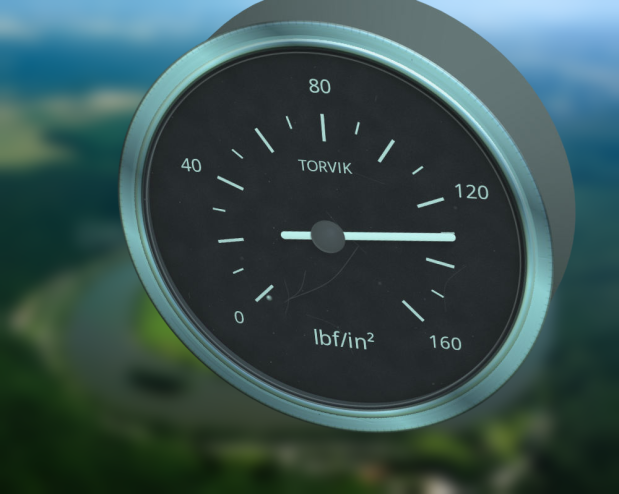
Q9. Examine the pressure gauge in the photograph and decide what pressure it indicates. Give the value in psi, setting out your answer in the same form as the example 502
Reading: 130
